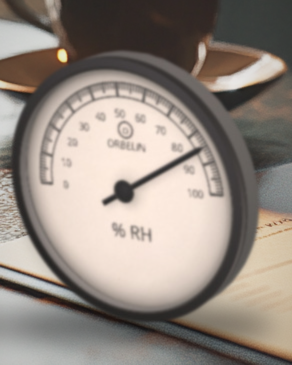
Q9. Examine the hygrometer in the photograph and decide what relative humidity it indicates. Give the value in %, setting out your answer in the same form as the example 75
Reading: 85
